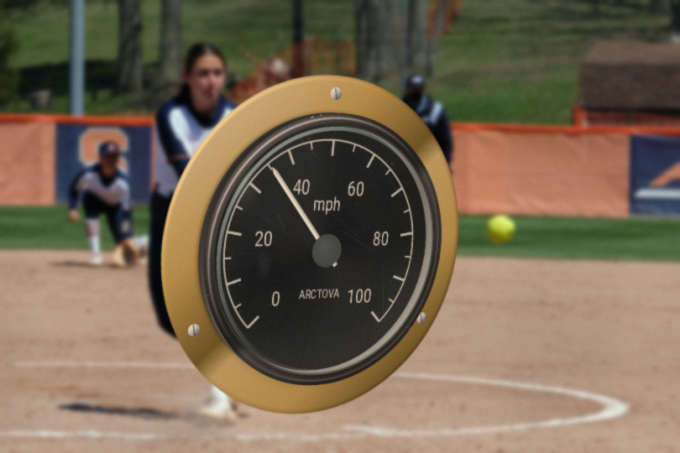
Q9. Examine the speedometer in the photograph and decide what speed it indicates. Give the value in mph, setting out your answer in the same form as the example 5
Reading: 35
